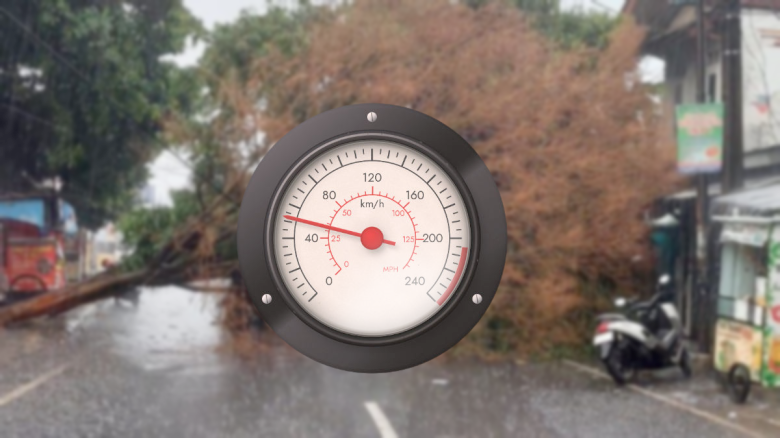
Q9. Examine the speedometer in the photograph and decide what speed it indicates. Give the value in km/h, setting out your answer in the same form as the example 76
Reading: 52.5
